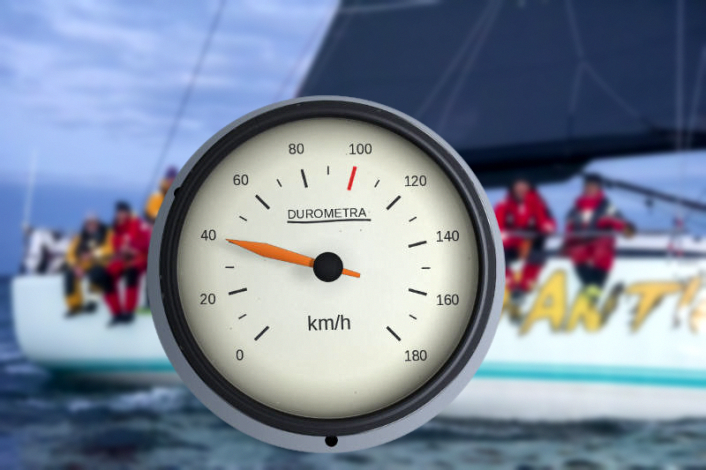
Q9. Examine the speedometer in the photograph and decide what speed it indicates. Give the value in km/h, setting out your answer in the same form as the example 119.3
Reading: 40
